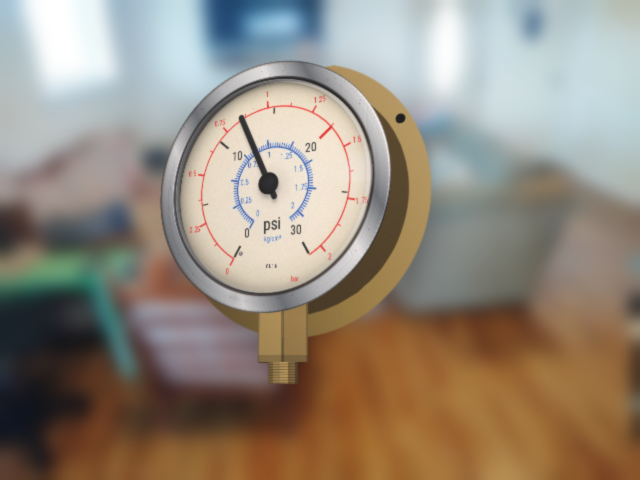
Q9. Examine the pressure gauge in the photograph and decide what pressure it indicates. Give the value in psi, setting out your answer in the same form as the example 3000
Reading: 12.5
